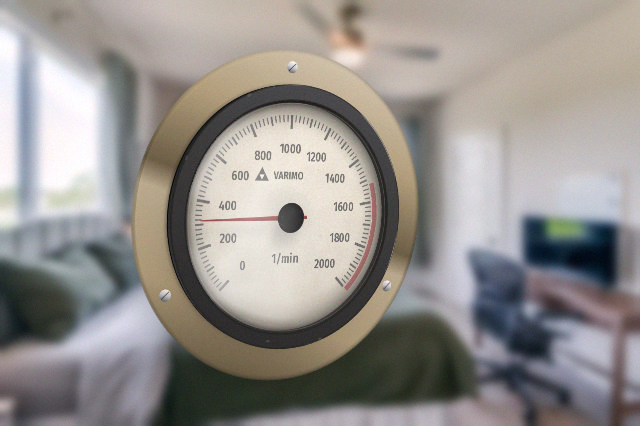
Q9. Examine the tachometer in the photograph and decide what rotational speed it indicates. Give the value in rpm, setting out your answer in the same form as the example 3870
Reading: 320
